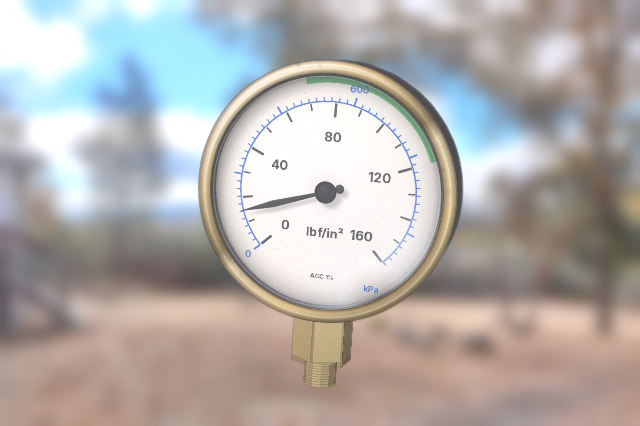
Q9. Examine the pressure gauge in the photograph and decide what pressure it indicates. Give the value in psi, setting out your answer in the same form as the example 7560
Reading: 15
